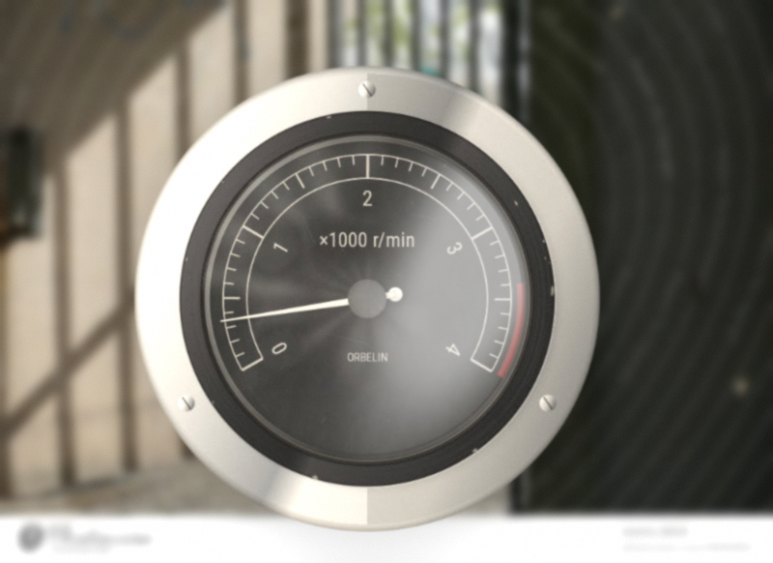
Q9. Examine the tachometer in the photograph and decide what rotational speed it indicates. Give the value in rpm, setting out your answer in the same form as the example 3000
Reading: 350
